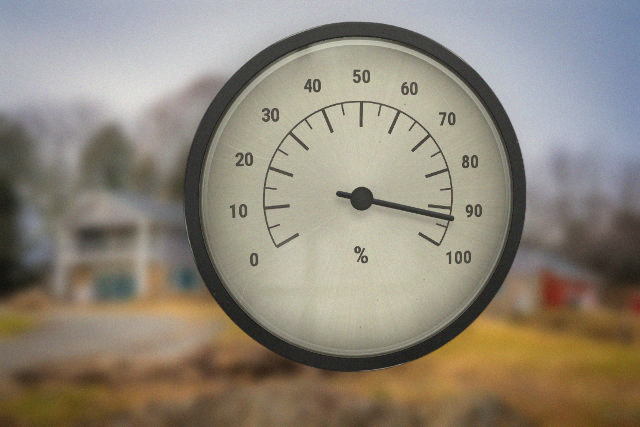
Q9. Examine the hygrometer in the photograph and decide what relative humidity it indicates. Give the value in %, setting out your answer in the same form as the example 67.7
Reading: 92.5
